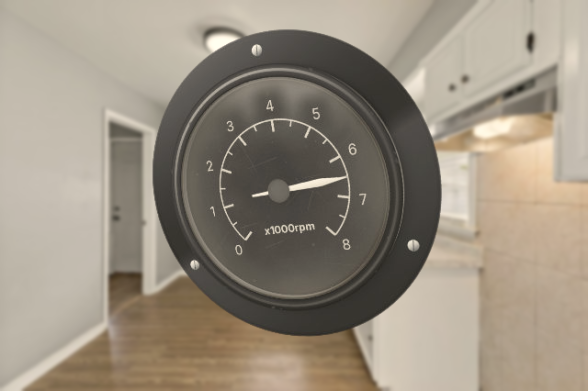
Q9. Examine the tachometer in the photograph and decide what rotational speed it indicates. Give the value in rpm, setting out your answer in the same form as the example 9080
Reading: 6500
